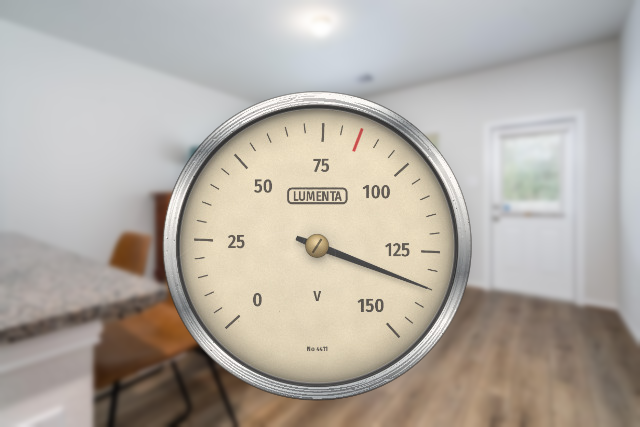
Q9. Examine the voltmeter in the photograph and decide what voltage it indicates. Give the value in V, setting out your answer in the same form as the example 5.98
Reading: 135
